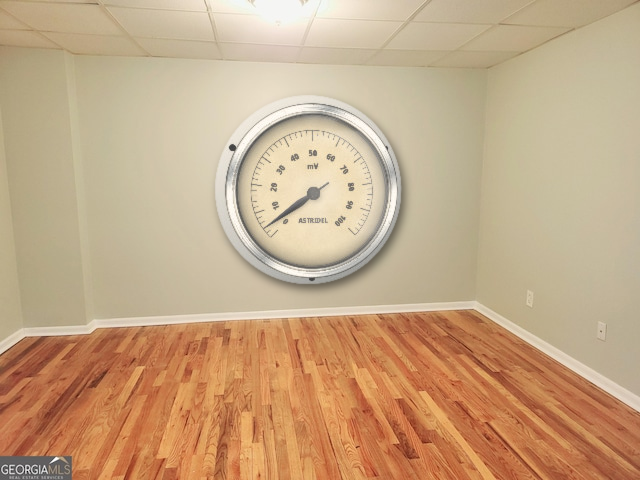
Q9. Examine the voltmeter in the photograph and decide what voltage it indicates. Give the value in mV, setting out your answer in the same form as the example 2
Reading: 4
